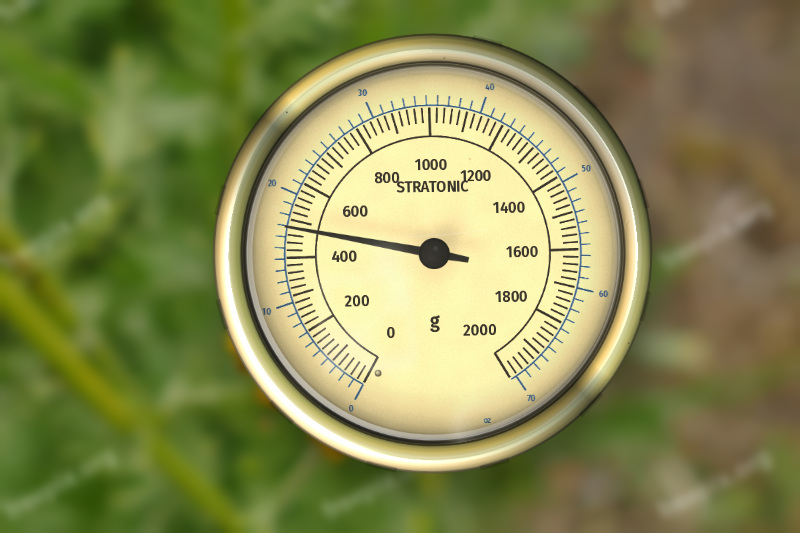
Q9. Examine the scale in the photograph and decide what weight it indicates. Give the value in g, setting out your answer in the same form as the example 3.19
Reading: 480
